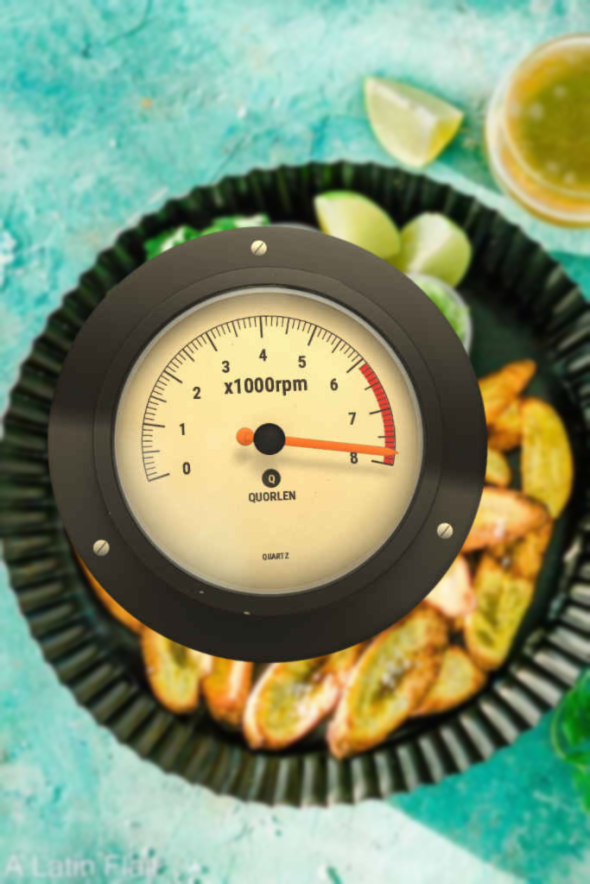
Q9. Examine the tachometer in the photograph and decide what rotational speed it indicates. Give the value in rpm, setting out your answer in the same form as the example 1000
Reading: 7800
